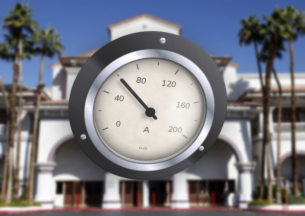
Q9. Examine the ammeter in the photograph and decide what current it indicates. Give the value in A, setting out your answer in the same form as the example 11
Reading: 60
